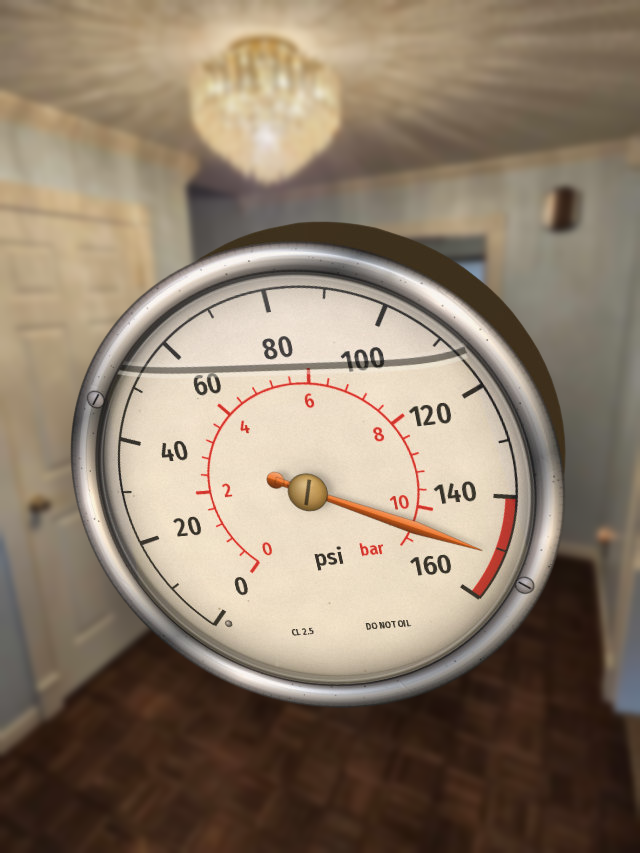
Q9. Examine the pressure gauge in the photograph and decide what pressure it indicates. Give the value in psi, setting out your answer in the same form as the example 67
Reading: 150
